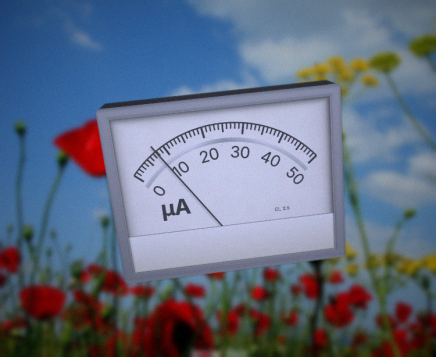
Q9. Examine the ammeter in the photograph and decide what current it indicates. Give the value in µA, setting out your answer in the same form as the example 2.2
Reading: 8
